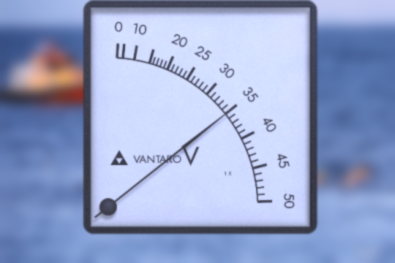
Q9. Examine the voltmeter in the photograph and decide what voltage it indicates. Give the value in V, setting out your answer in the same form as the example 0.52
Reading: 35
